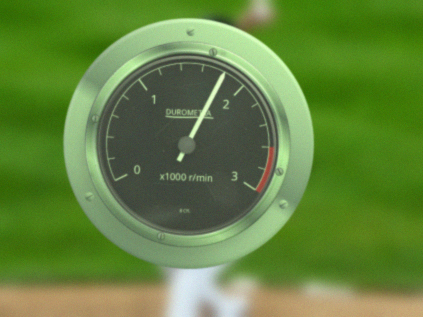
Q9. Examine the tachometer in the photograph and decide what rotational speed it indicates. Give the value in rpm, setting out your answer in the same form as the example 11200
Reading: 1800
